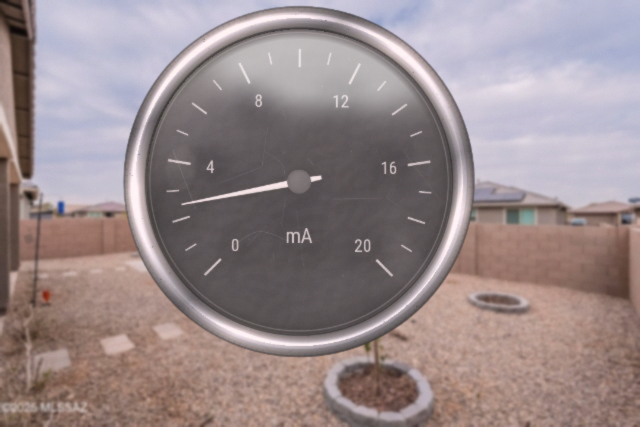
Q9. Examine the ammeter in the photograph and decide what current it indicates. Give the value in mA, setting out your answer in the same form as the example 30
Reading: 2.5
